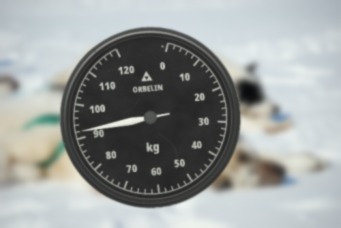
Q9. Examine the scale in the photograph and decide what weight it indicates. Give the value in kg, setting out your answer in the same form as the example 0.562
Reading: 92
